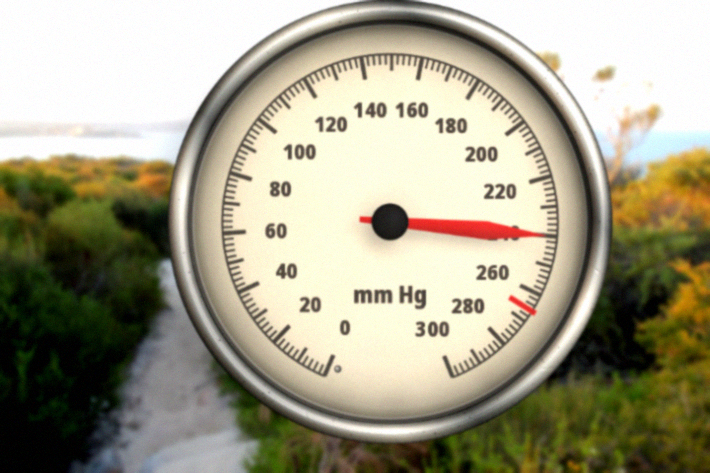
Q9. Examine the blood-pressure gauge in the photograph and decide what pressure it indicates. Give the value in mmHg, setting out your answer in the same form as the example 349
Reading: 240
